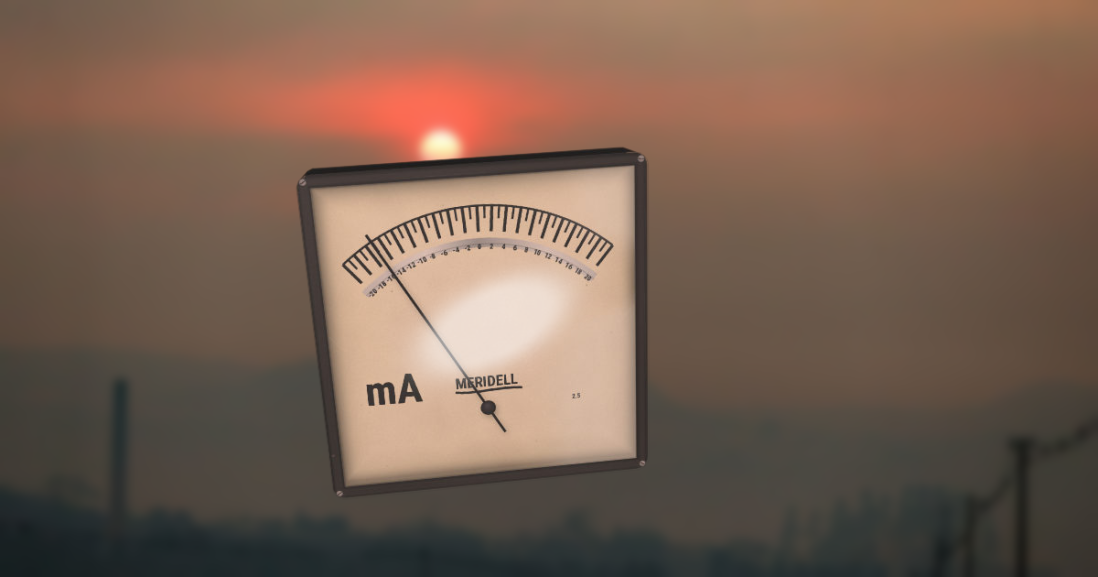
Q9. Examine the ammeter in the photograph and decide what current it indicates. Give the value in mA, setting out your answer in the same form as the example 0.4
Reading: -15
